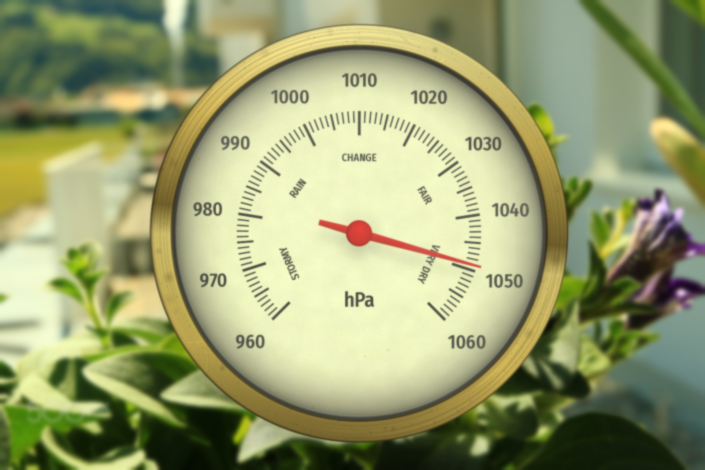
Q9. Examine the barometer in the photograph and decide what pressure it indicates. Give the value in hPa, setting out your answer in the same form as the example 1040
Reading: 1049
